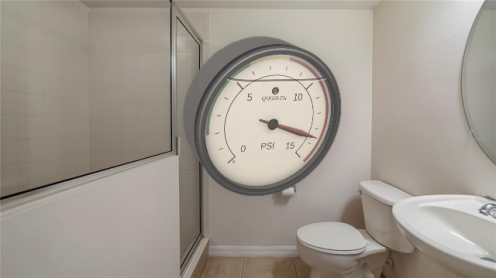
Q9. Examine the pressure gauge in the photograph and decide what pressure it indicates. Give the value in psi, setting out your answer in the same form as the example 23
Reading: 13.5
